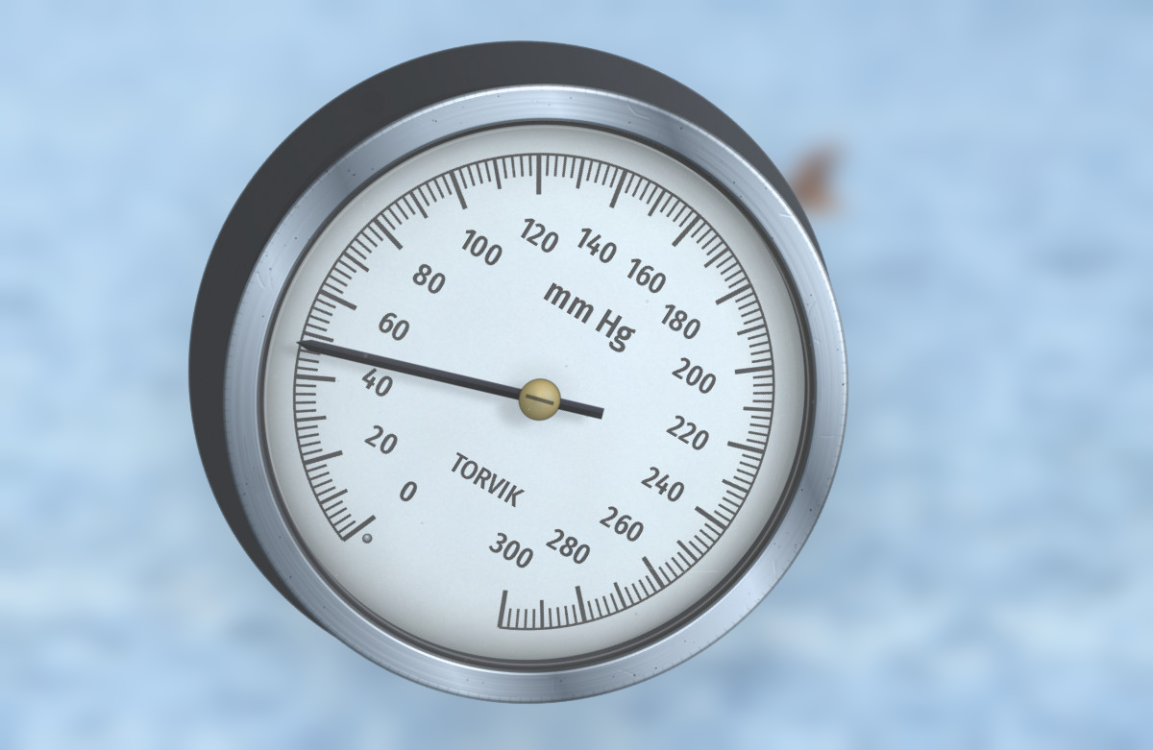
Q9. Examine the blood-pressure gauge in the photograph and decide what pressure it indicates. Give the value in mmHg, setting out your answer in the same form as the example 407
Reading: 48
